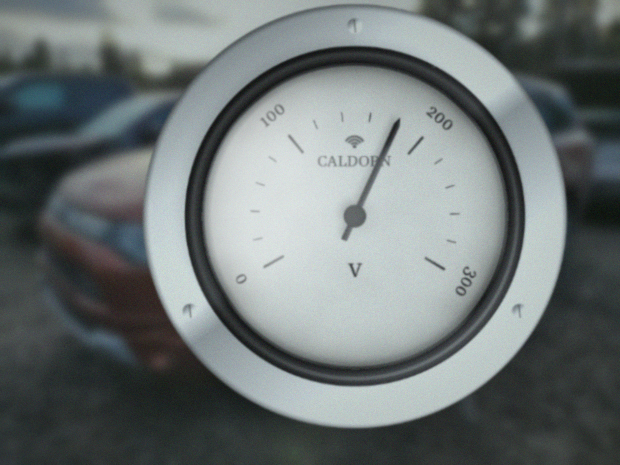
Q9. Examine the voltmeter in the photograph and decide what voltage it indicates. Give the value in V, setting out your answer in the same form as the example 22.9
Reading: 180
